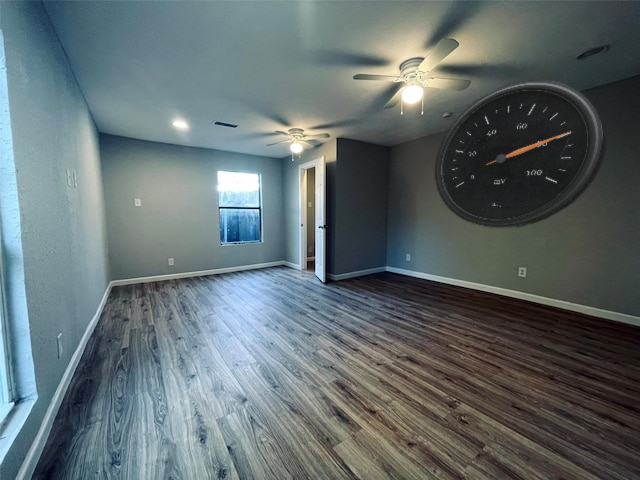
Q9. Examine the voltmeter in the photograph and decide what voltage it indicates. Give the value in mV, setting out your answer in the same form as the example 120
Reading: 80
